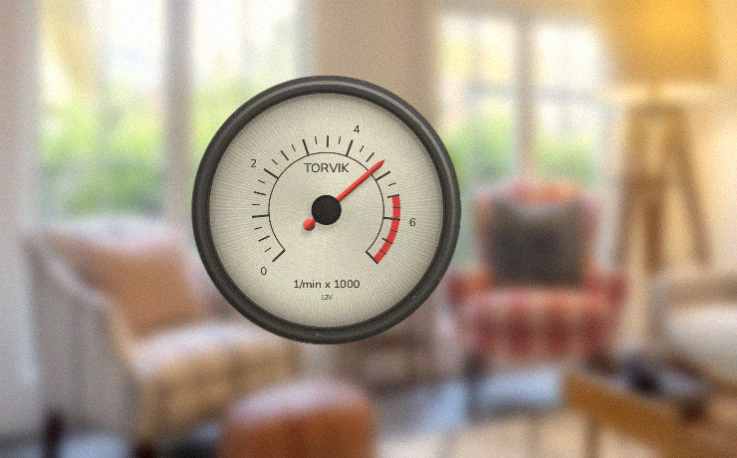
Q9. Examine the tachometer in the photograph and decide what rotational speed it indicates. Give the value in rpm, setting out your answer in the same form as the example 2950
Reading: 4750
